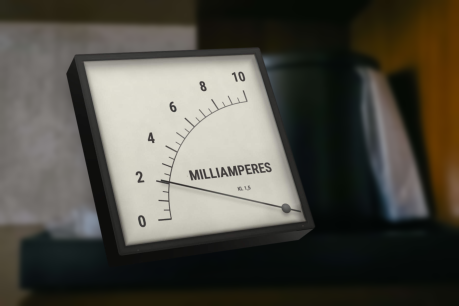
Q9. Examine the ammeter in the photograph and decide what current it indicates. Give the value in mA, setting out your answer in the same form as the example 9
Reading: 2
